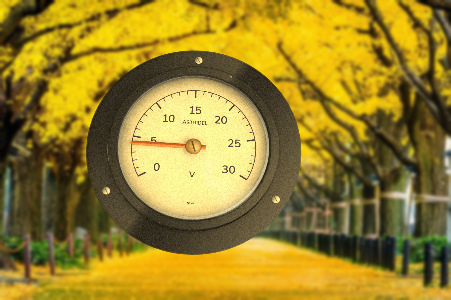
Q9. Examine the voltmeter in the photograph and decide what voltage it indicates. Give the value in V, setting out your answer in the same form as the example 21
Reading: 4
